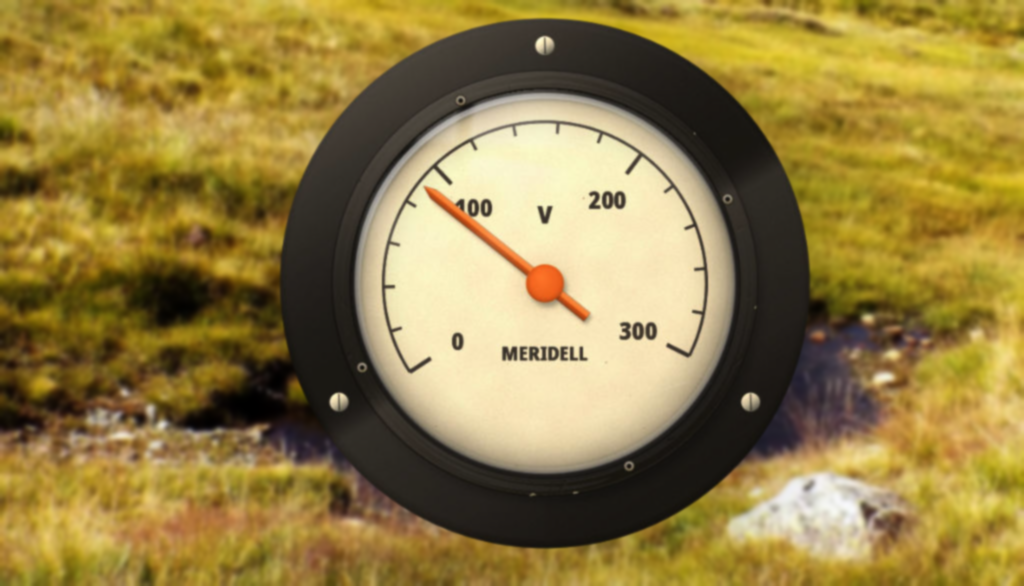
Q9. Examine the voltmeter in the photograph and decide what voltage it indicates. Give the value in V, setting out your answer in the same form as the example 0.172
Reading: 90
